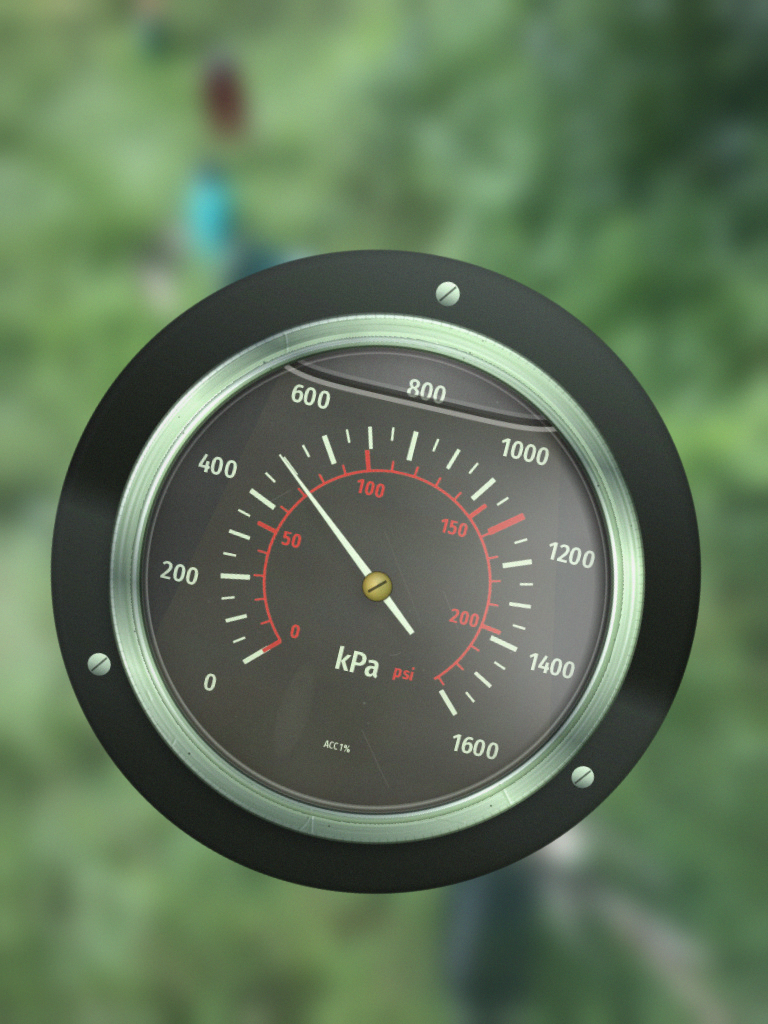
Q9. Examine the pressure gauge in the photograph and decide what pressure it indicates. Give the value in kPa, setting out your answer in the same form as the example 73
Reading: 500
